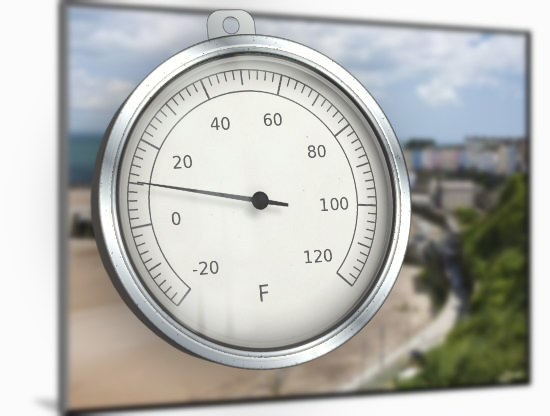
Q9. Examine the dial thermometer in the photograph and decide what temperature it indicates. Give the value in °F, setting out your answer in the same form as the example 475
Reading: 10
